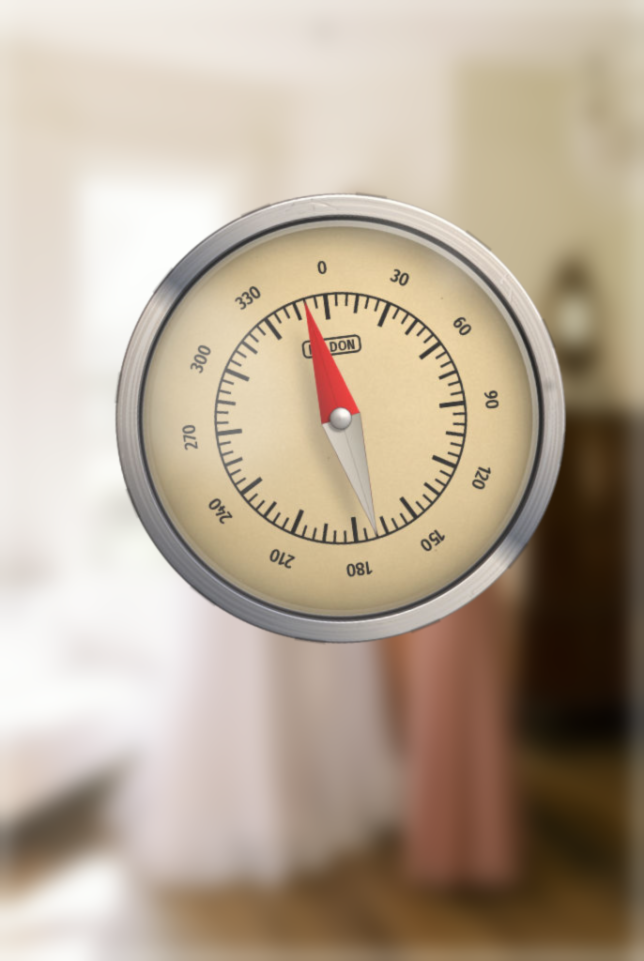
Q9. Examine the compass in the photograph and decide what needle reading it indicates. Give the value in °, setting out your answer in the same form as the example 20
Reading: 350
